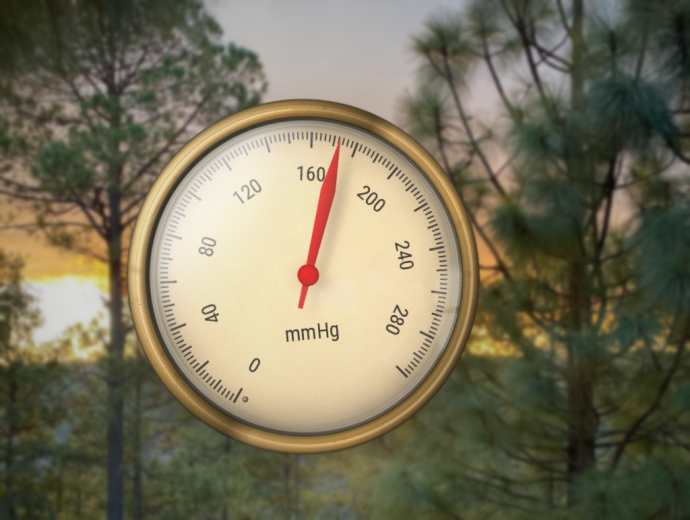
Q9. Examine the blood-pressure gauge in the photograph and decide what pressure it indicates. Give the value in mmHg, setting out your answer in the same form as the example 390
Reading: 172
